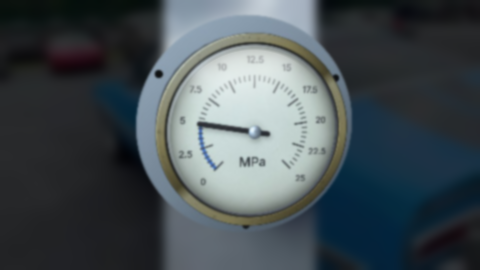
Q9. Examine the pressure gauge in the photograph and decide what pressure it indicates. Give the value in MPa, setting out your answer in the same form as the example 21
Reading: 5
